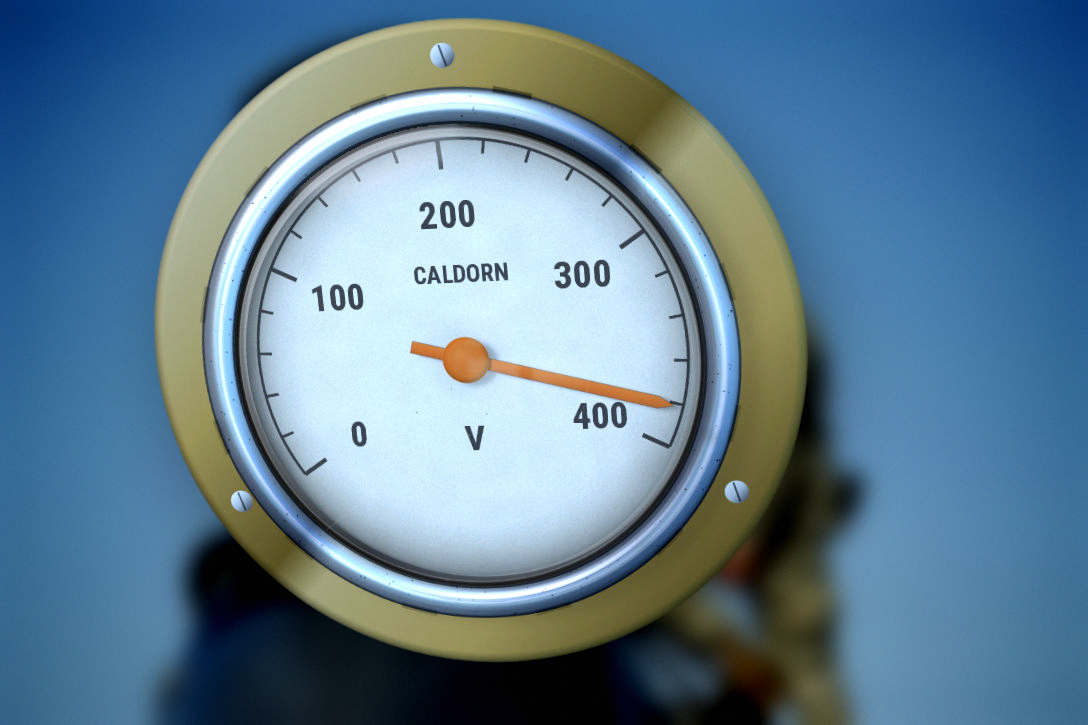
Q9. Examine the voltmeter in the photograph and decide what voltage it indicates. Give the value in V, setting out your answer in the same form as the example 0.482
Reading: 380
